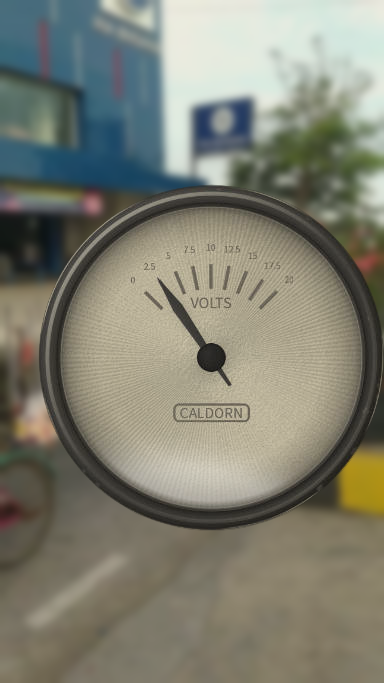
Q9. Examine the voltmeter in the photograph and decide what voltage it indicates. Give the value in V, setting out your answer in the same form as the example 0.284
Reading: 2.5
